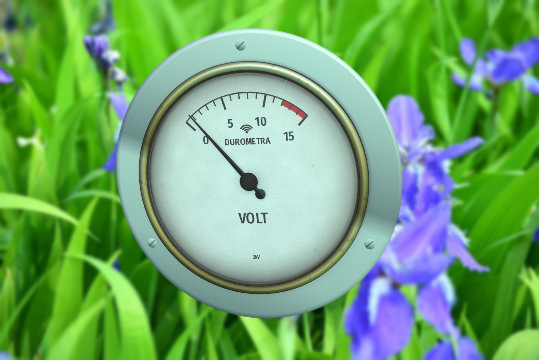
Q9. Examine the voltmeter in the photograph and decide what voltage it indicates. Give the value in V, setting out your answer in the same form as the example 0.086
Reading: 1
